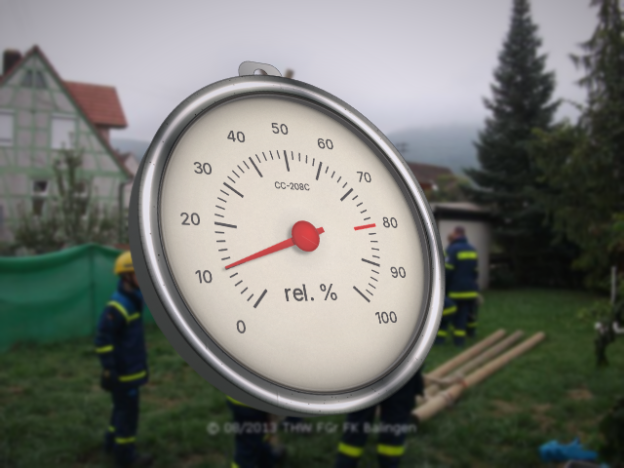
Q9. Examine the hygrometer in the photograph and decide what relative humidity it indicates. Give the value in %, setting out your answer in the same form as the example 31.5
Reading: 10
